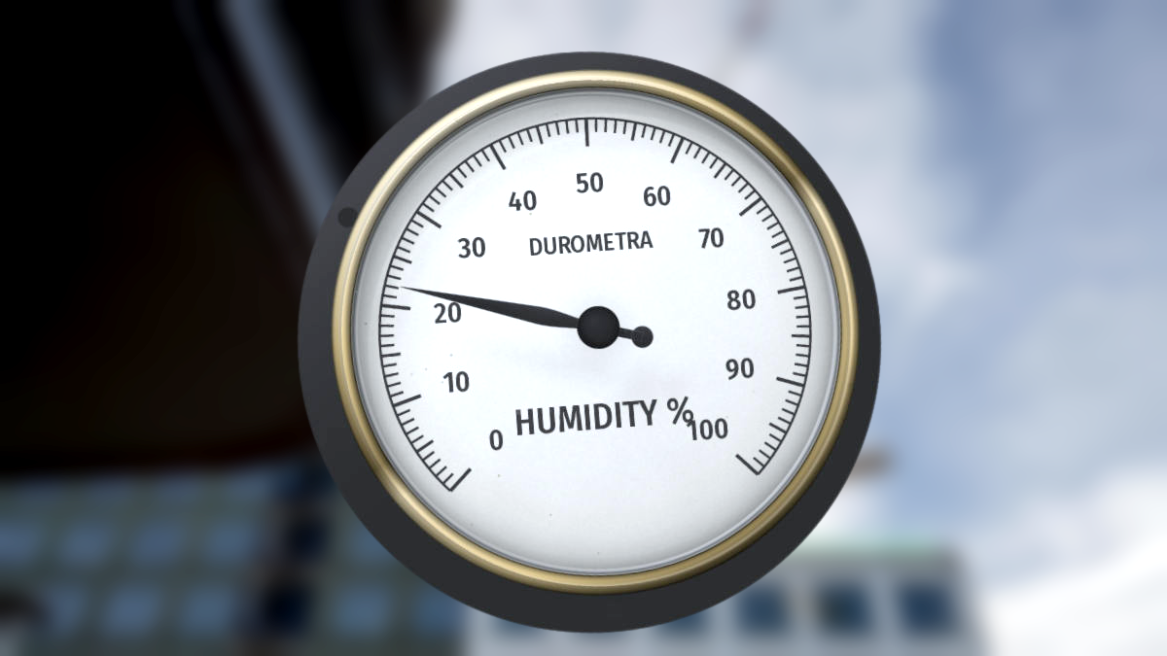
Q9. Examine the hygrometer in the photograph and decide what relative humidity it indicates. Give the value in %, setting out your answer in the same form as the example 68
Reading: 22
